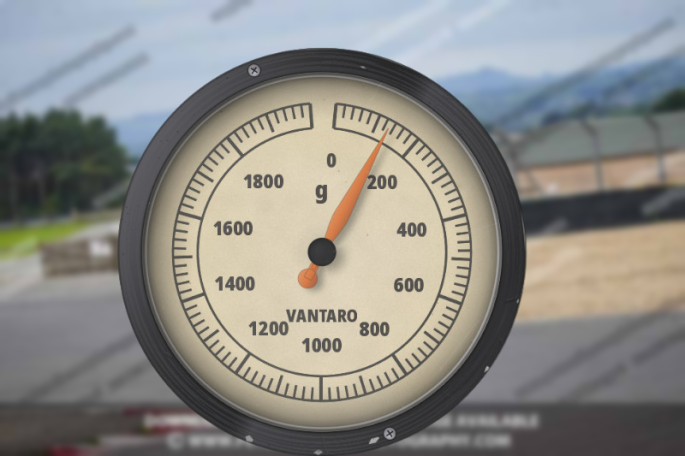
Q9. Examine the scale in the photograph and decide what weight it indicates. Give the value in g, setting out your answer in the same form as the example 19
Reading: 130
